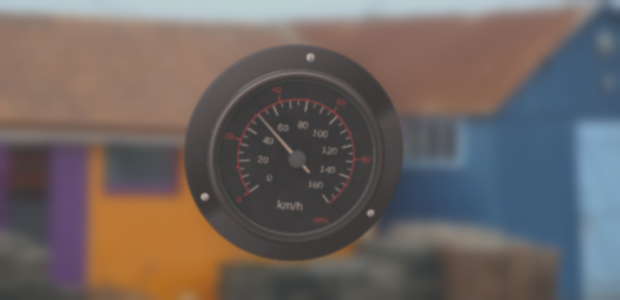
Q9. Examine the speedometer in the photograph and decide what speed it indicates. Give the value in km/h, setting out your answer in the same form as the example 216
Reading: 50
